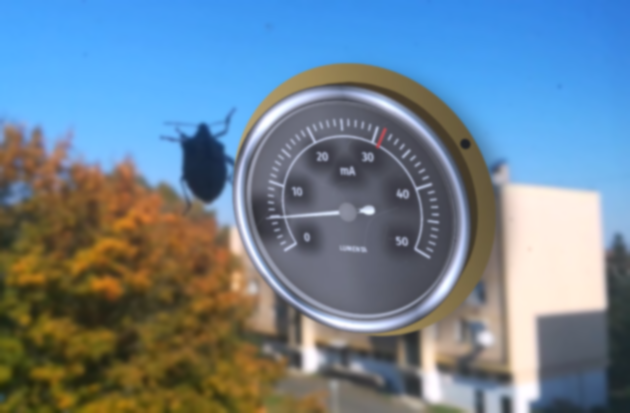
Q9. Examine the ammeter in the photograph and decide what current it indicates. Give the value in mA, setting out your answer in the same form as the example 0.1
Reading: 5
